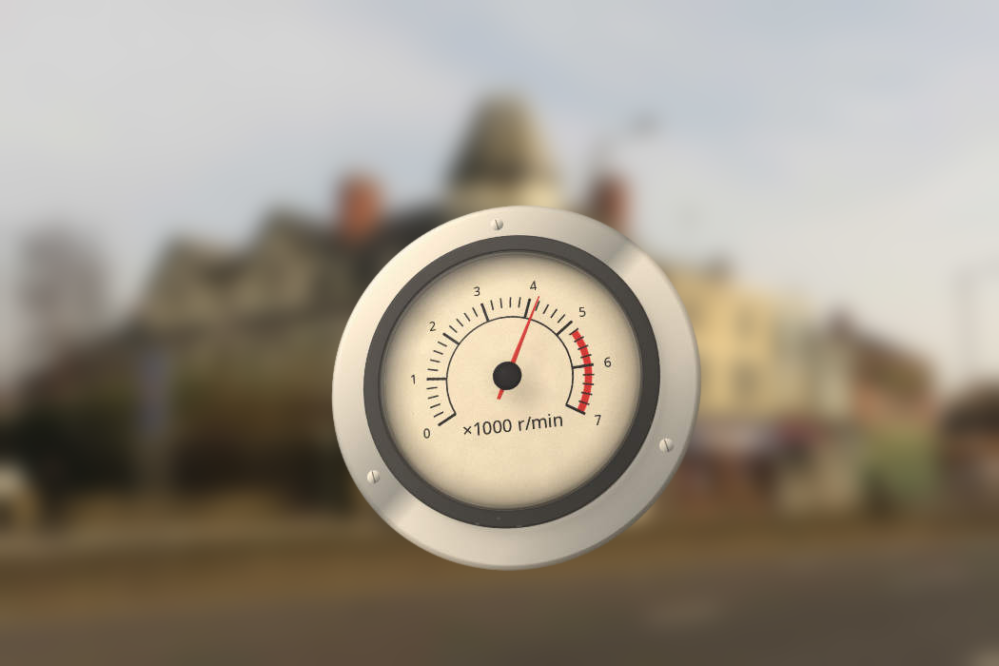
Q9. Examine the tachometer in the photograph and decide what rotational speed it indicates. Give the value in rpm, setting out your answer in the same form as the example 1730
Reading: 4200
